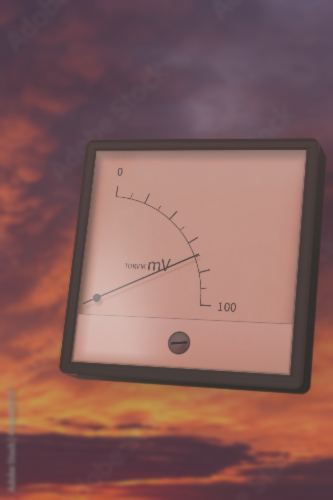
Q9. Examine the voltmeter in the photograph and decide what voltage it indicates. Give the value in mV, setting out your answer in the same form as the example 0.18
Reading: 70
